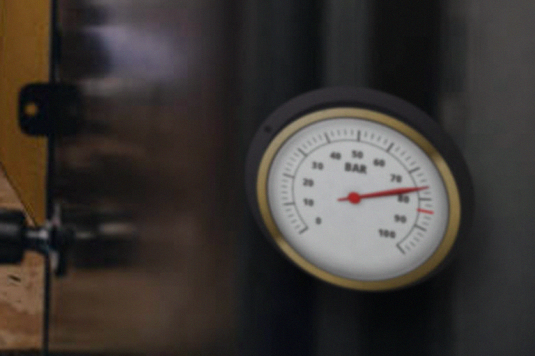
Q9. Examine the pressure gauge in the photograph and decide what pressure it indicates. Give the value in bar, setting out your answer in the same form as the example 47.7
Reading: 76
